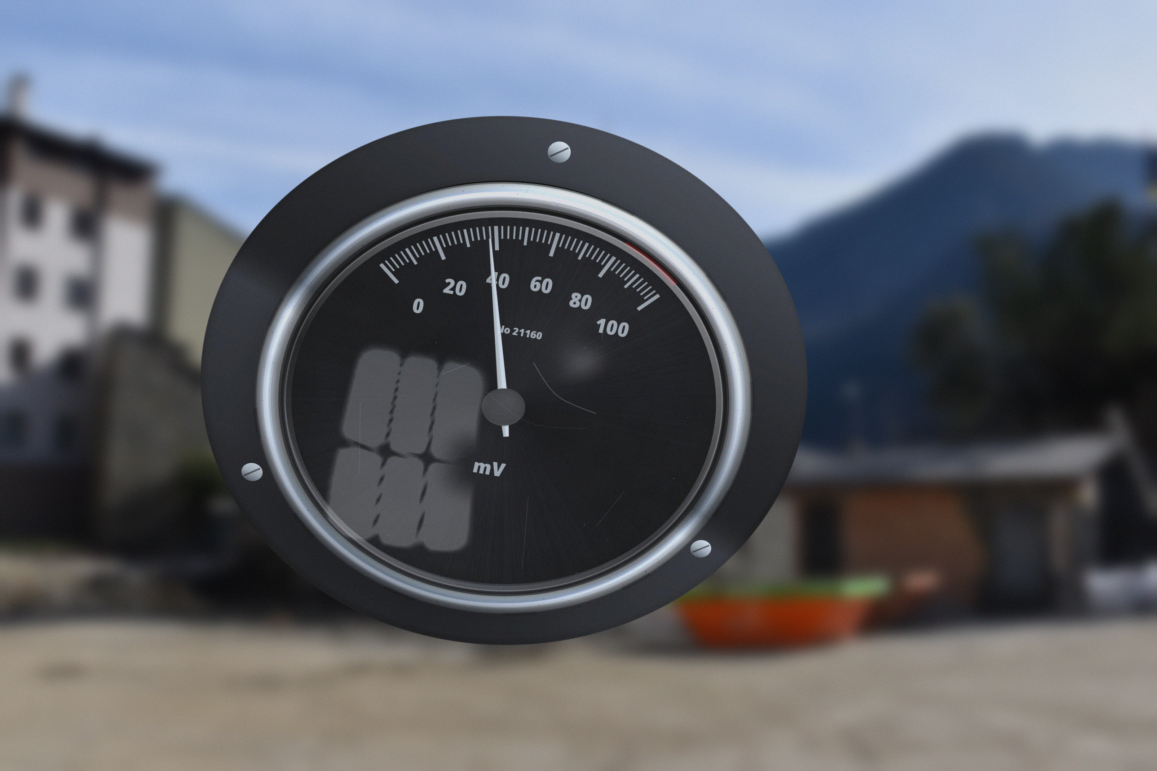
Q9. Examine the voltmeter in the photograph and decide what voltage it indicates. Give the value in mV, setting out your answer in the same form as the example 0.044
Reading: 38
